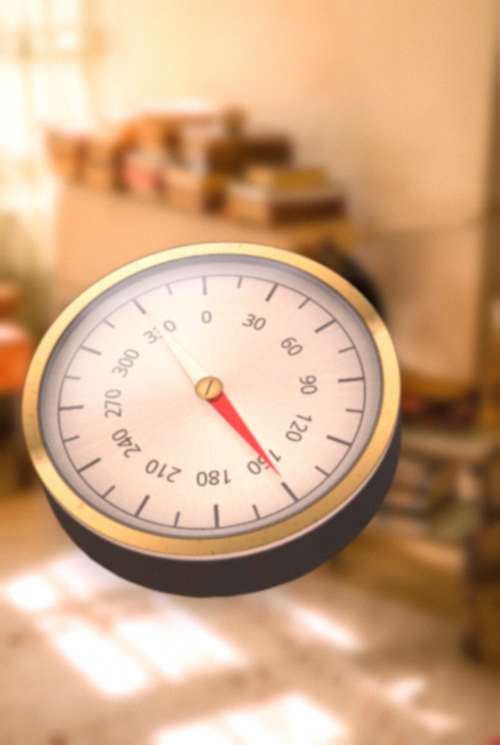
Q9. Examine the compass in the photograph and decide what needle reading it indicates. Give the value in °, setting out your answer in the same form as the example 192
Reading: 150
